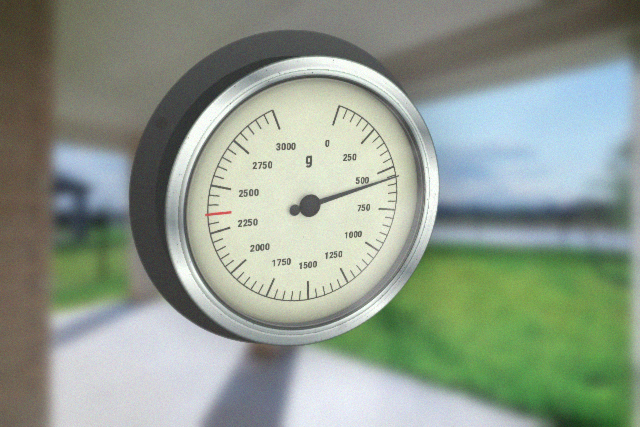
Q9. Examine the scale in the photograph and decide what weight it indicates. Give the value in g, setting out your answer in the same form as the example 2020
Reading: 550
